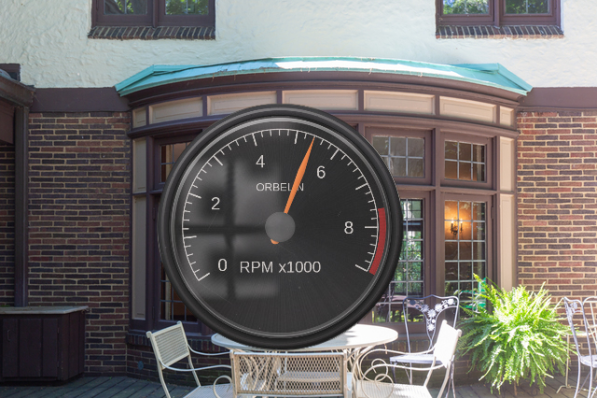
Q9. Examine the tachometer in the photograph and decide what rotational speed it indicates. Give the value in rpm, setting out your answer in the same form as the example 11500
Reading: 5400
